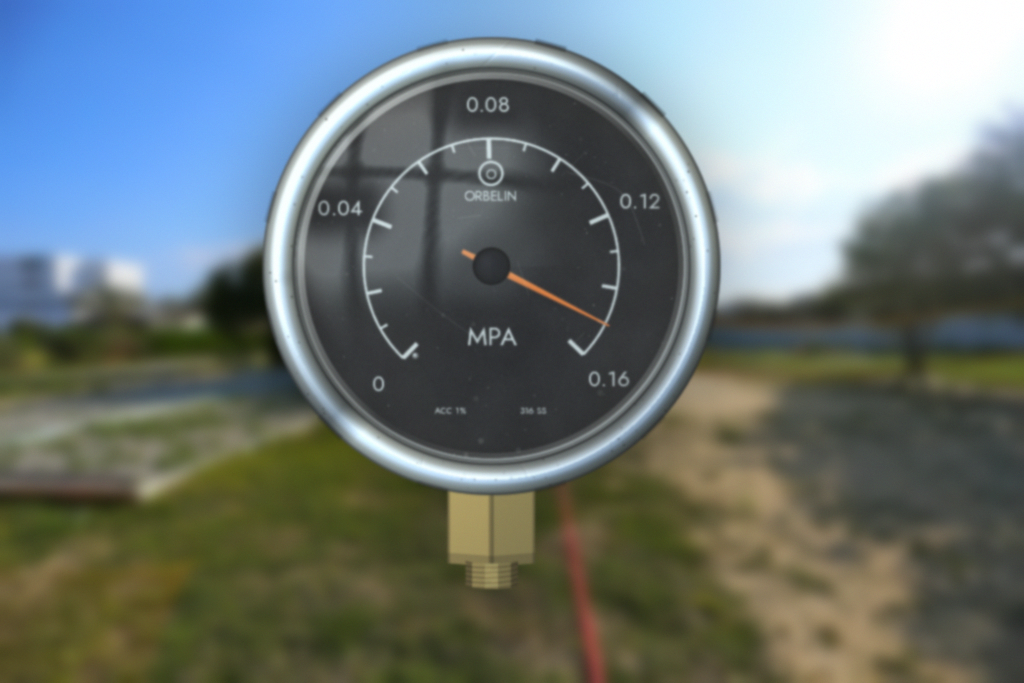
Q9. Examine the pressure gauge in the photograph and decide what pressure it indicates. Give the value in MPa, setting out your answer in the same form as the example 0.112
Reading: 0.15
